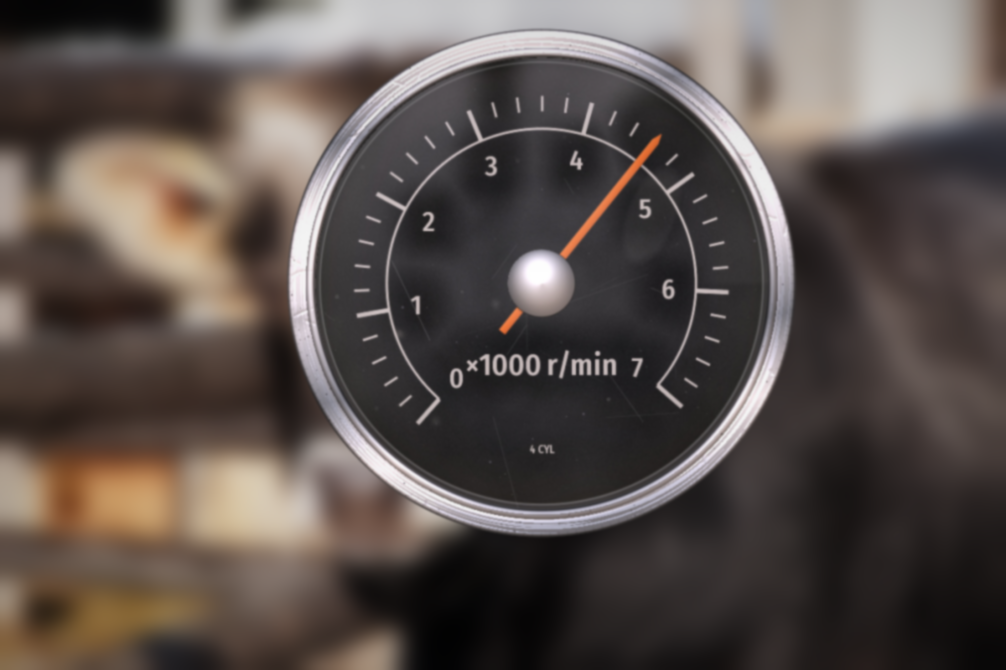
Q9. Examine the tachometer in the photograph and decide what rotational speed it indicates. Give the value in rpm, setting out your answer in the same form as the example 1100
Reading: 4600
